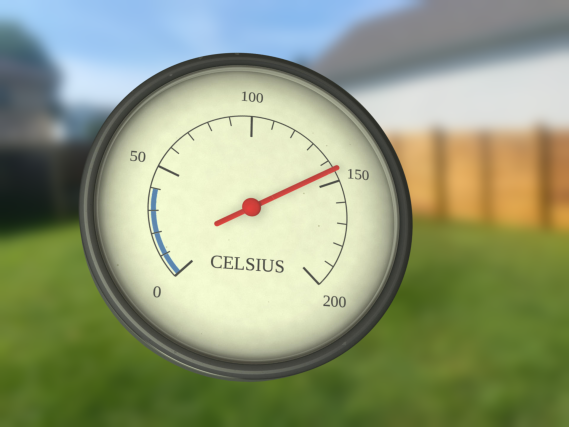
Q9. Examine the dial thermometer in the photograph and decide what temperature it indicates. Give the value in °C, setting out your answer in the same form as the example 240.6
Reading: 145
